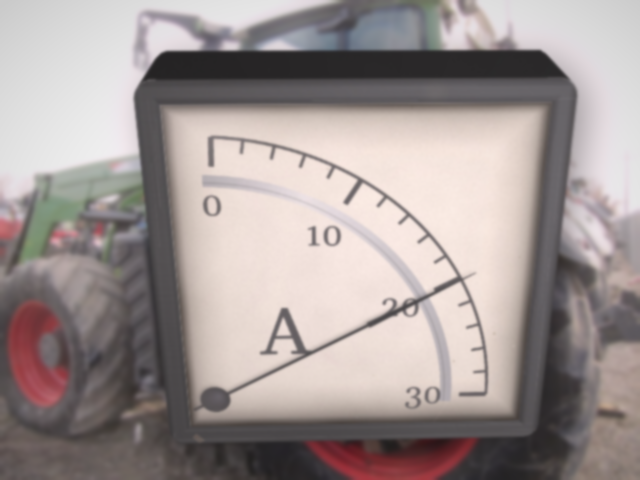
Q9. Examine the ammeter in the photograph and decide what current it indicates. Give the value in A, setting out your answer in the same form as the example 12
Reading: 20
